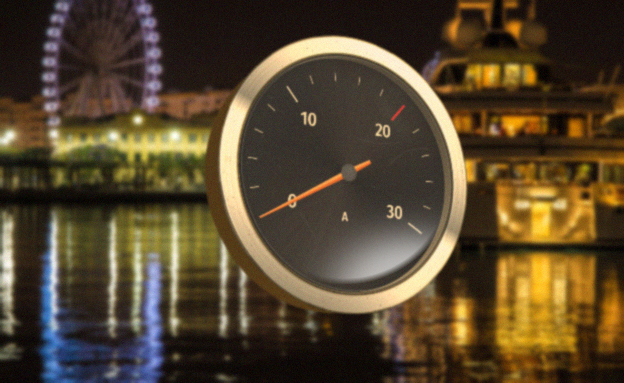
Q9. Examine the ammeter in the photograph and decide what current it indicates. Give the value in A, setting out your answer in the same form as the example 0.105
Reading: 0
